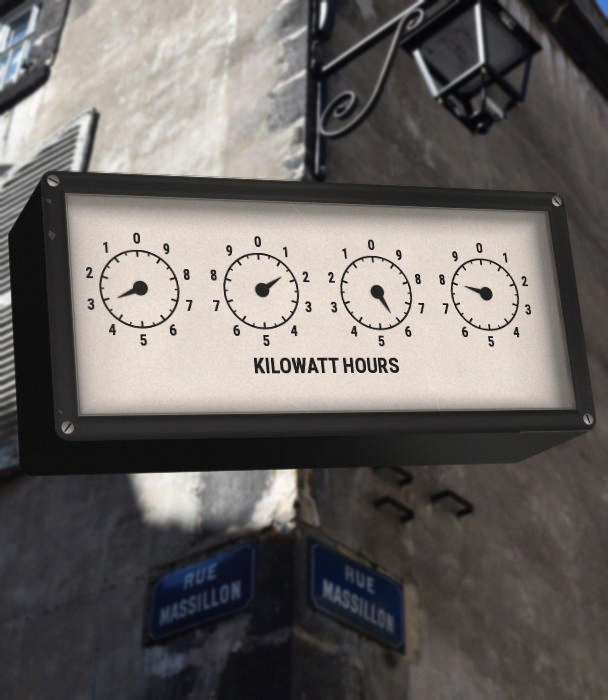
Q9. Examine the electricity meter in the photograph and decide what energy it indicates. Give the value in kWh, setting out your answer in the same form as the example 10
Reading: 3158
